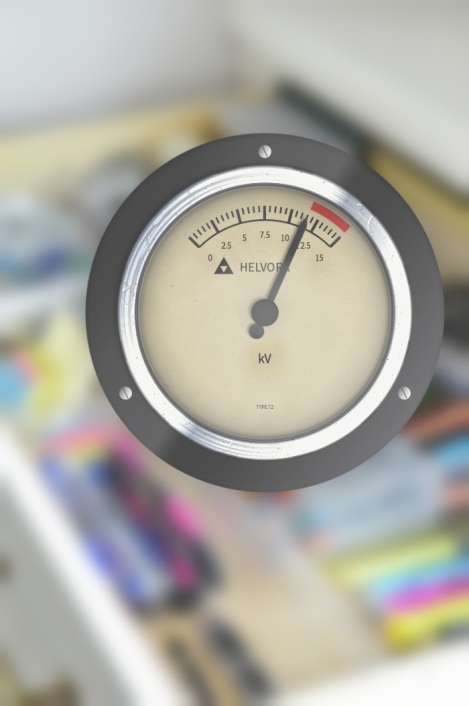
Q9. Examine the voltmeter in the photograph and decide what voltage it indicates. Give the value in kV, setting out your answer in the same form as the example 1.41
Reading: 11.5
